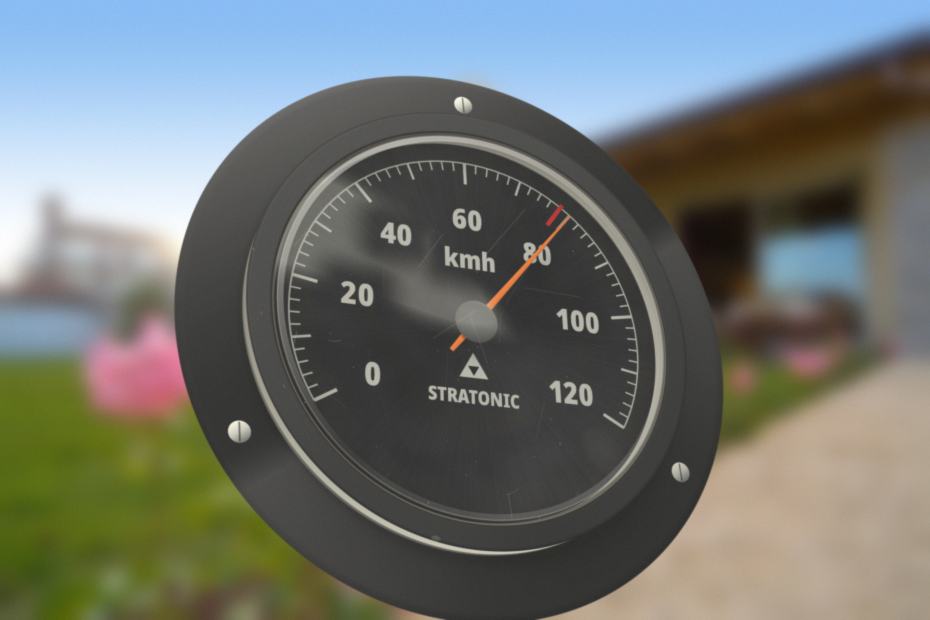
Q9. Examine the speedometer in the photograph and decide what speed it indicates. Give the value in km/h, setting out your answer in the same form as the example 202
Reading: 80
